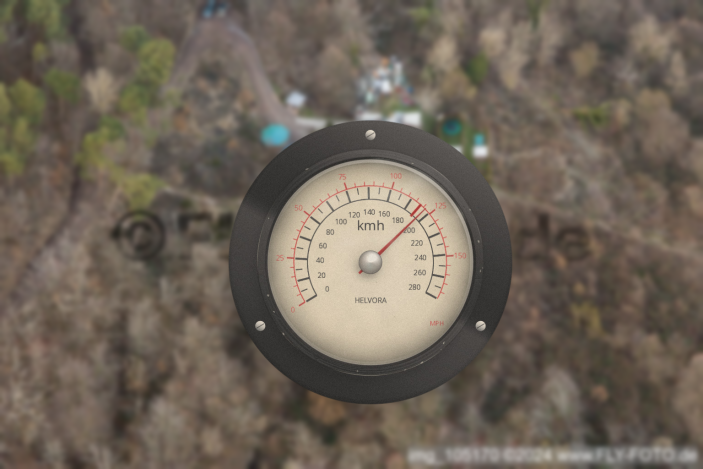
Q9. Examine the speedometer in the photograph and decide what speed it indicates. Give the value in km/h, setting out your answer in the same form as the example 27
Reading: 195
